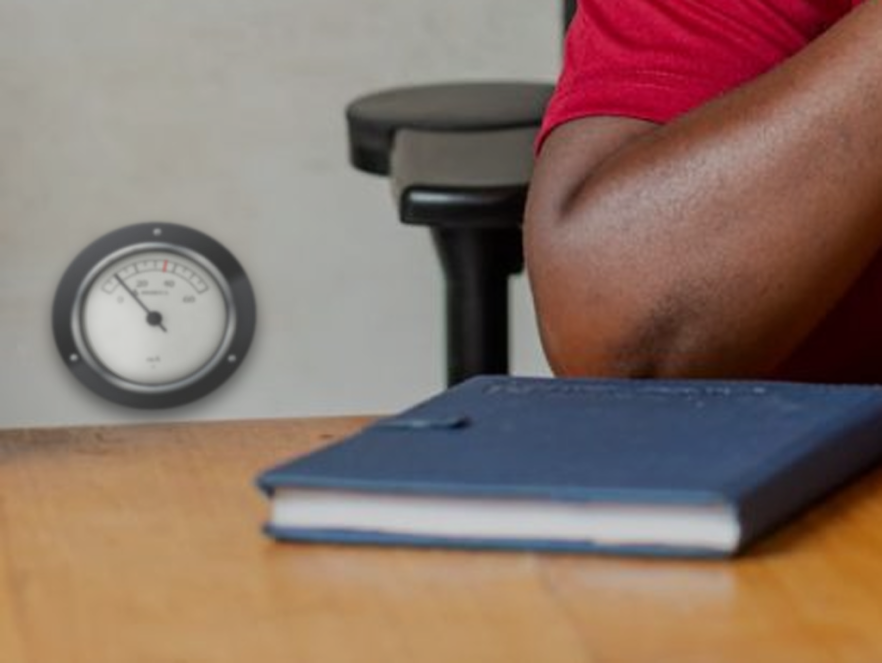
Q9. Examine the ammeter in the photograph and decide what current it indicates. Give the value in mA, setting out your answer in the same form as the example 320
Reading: 10
